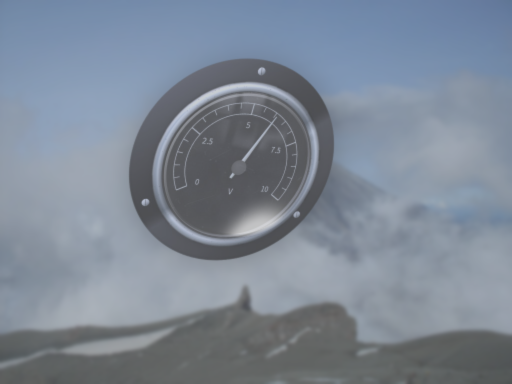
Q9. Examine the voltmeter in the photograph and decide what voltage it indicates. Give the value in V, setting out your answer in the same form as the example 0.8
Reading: 6
